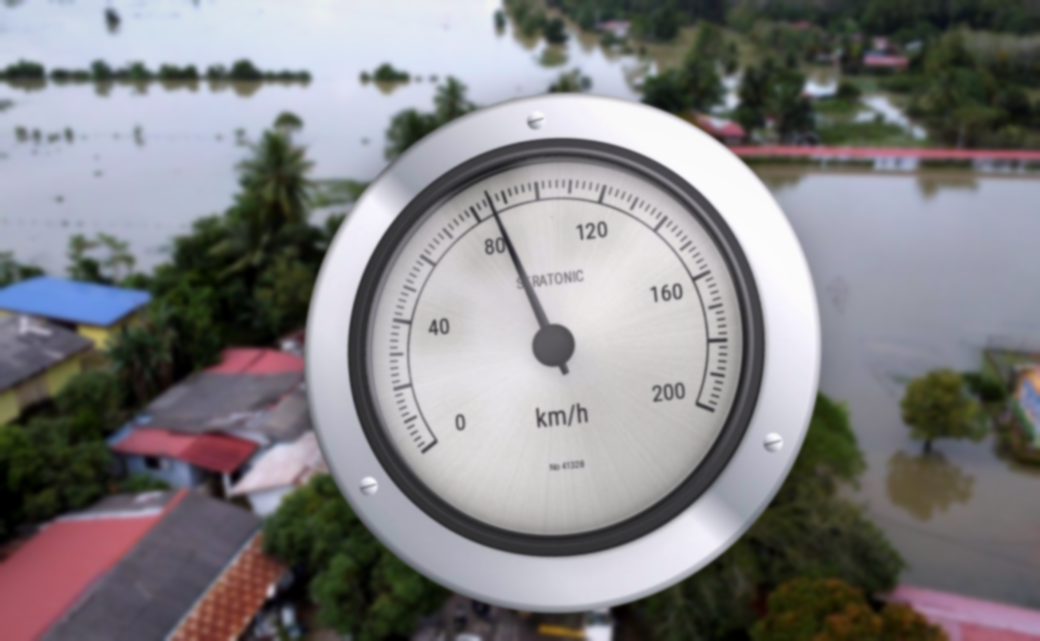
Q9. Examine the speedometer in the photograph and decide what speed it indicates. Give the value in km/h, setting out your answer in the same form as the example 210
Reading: 86
